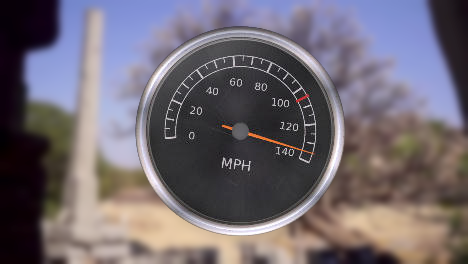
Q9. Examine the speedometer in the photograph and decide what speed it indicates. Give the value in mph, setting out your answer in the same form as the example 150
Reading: 135
